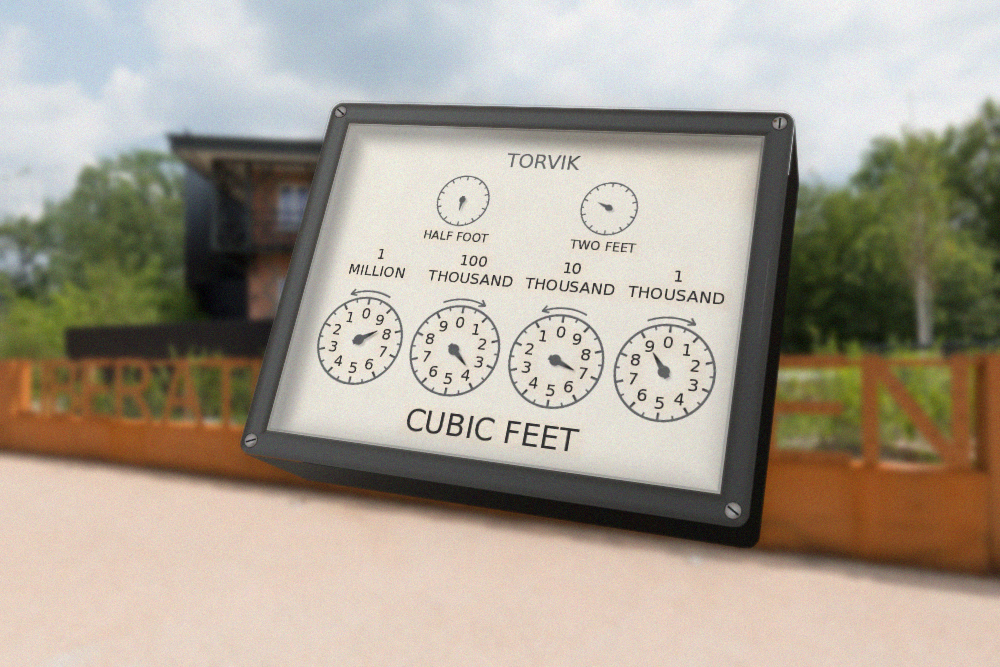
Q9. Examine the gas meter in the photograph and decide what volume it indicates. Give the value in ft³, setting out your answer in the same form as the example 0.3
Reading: 836900
